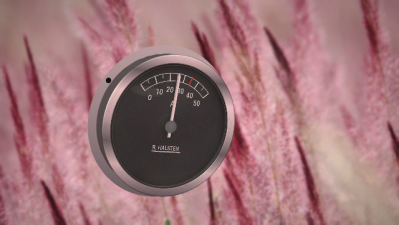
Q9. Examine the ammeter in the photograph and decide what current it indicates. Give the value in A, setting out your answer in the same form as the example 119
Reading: 25
